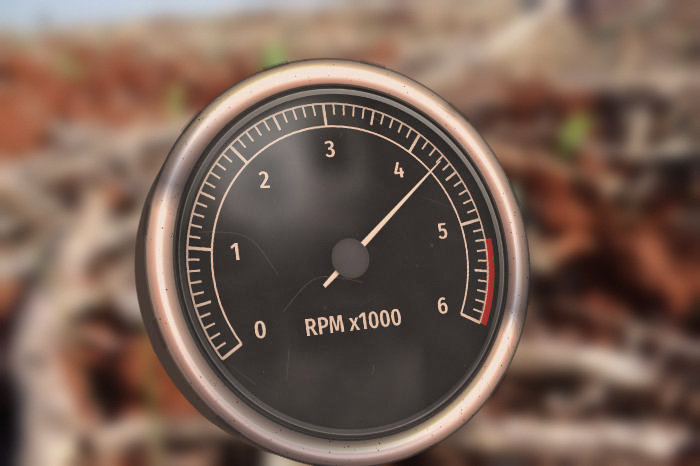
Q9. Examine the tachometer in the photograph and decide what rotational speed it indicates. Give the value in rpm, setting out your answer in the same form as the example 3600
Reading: 4300
